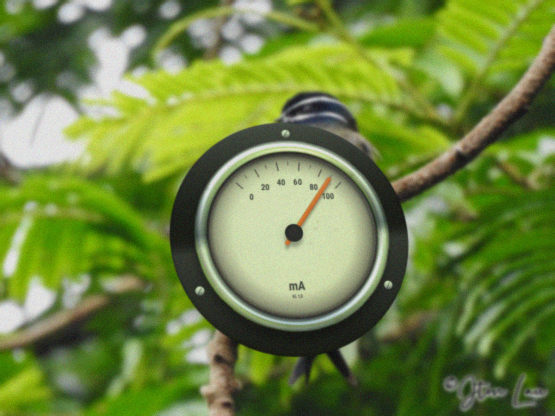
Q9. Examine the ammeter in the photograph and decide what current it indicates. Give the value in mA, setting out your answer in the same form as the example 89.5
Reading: 90
